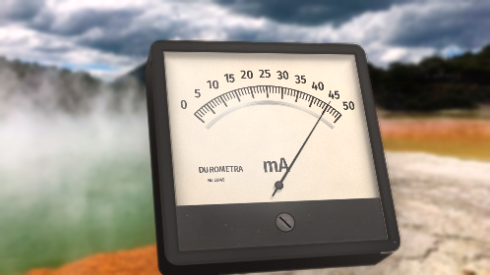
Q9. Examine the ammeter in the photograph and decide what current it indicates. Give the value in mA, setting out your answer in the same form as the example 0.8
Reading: 45
